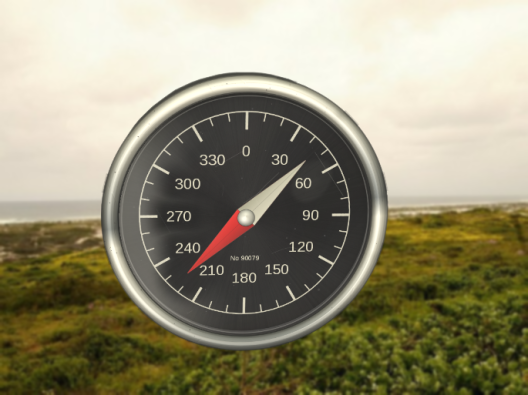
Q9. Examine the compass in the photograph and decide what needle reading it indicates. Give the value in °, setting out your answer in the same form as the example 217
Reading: 225
